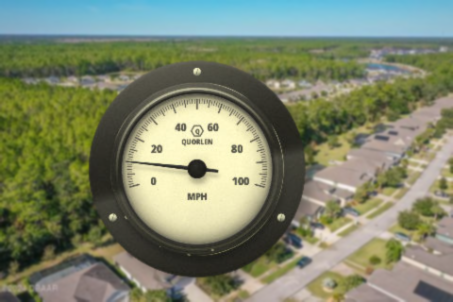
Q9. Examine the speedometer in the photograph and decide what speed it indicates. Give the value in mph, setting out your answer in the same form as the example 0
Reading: 10
